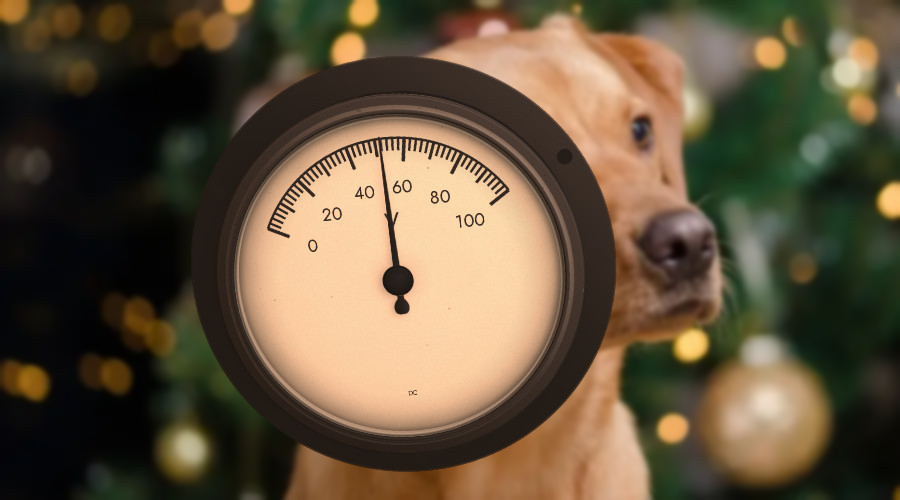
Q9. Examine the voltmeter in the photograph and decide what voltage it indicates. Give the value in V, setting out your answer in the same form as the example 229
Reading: 52
